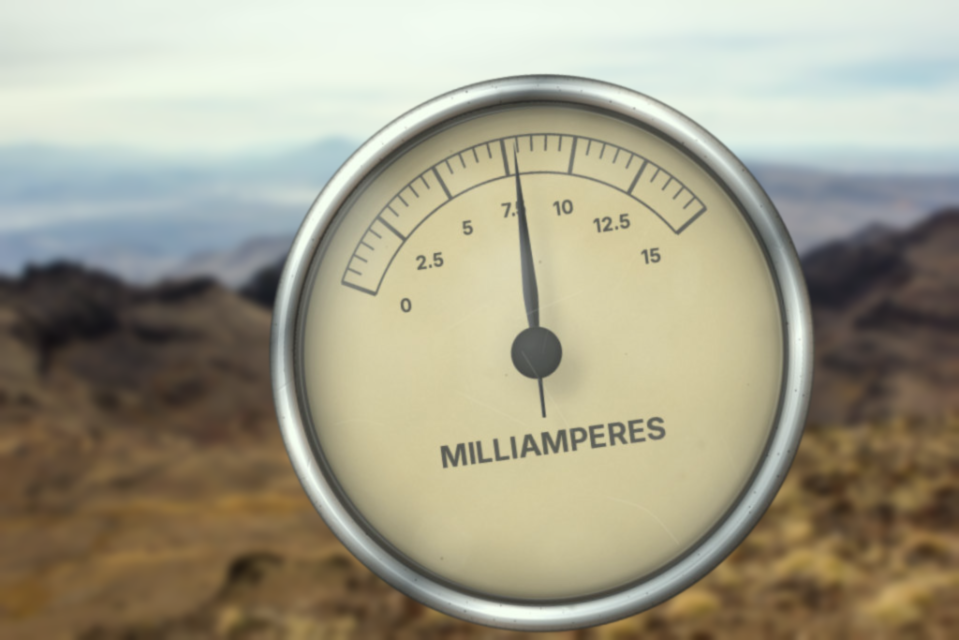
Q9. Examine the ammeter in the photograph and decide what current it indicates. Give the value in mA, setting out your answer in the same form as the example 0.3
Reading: 8
